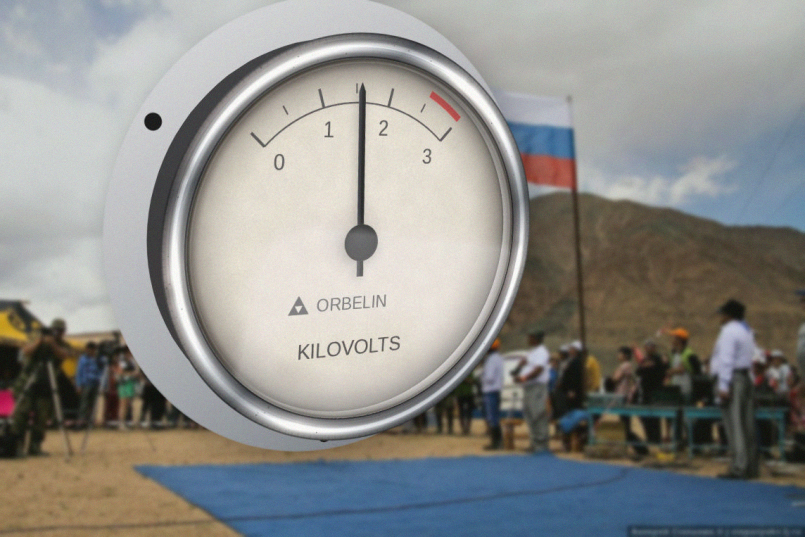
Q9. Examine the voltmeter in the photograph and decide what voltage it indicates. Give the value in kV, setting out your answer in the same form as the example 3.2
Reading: 1.5
